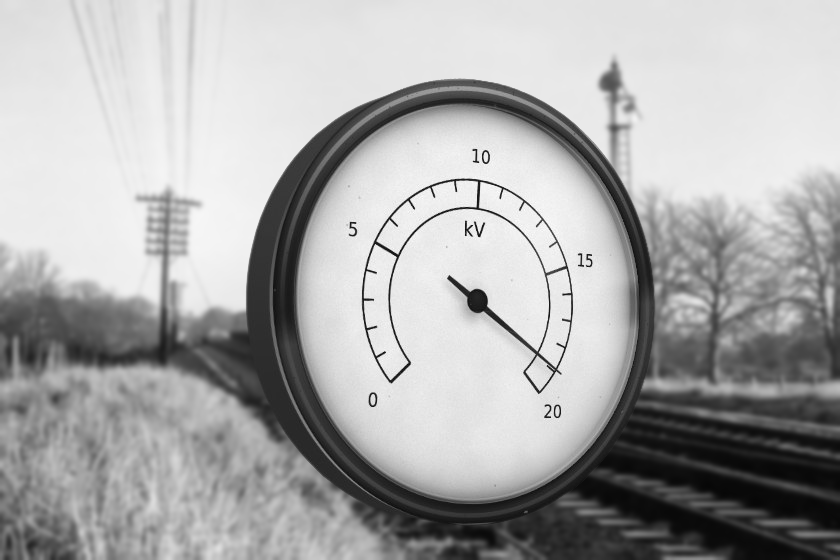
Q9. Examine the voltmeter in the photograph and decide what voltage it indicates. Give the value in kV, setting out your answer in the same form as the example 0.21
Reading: 19
